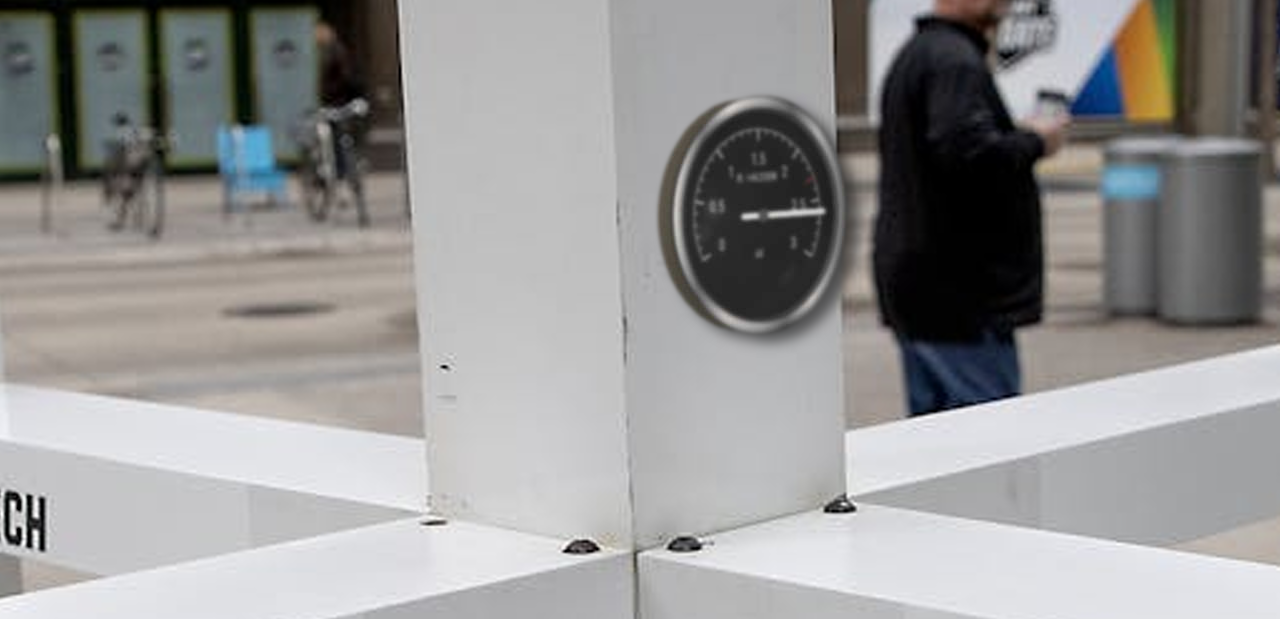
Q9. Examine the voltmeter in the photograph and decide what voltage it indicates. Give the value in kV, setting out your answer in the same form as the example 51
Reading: 2.6
